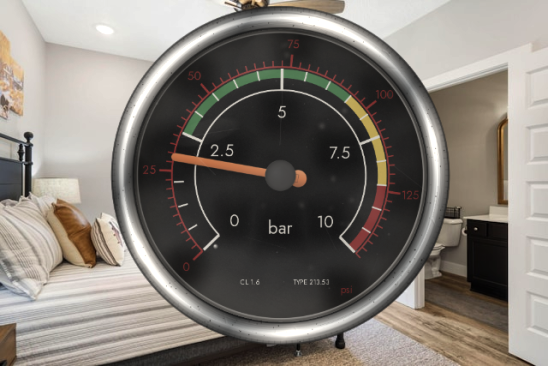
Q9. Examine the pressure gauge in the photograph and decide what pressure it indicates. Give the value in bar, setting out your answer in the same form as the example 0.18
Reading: 2
